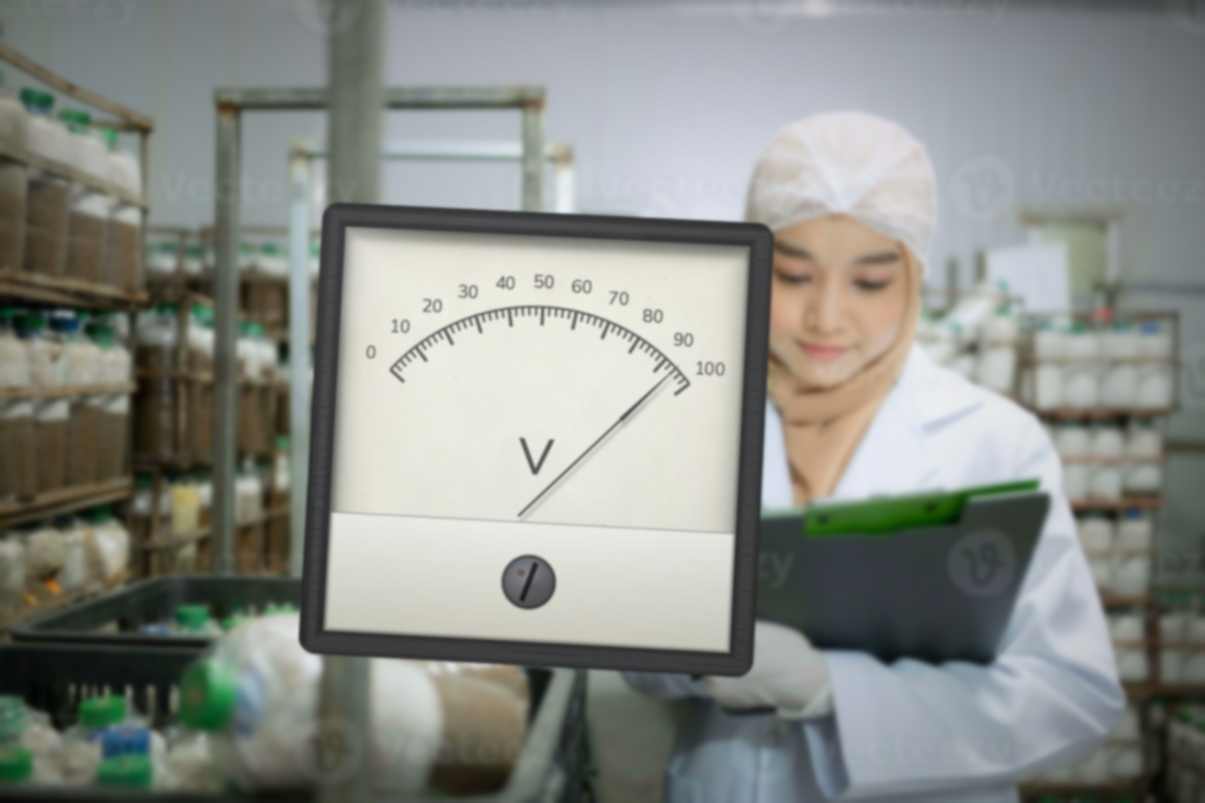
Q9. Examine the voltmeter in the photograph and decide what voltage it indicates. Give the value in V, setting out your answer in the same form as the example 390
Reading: 94
